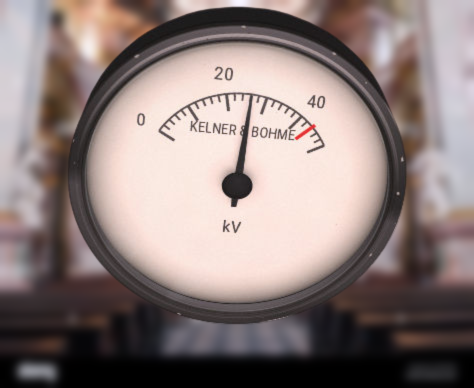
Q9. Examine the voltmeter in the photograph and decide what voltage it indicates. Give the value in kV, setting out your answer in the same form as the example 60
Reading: 26
